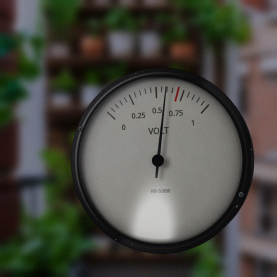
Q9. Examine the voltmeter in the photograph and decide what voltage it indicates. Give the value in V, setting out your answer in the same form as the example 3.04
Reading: 0.6
